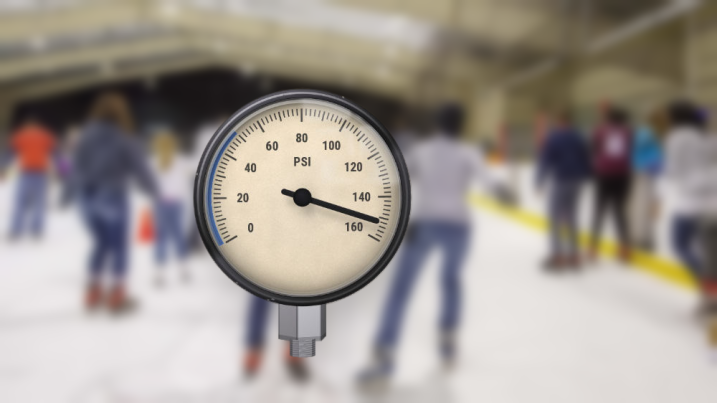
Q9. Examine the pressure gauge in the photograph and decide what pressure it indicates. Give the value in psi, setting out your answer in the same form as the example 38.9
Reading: 152
